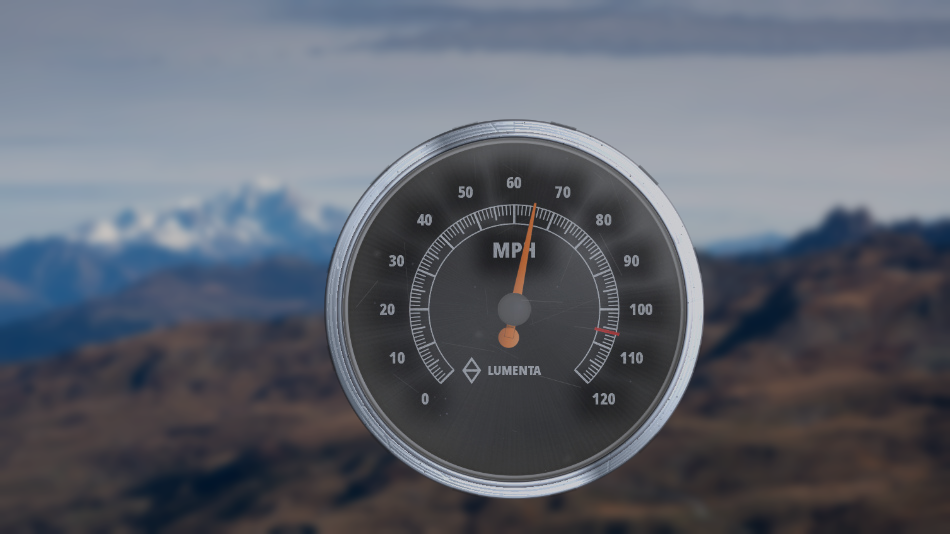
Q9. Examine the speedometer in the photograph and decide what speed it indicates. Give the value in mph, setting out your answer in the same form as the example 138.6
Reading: 65
